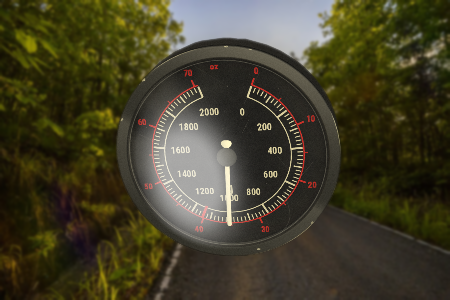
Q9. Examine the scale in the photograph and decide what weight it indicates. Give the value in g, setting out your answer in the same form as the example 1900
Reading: 1000
